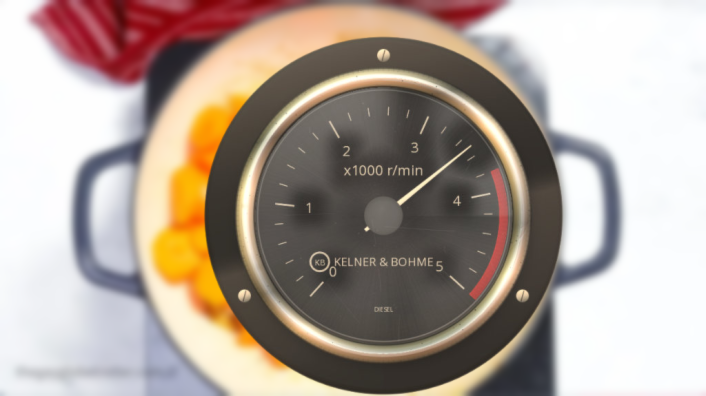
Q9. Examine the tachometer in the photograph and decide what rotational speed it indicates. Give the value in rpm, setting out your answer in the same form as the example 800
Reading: 3500
